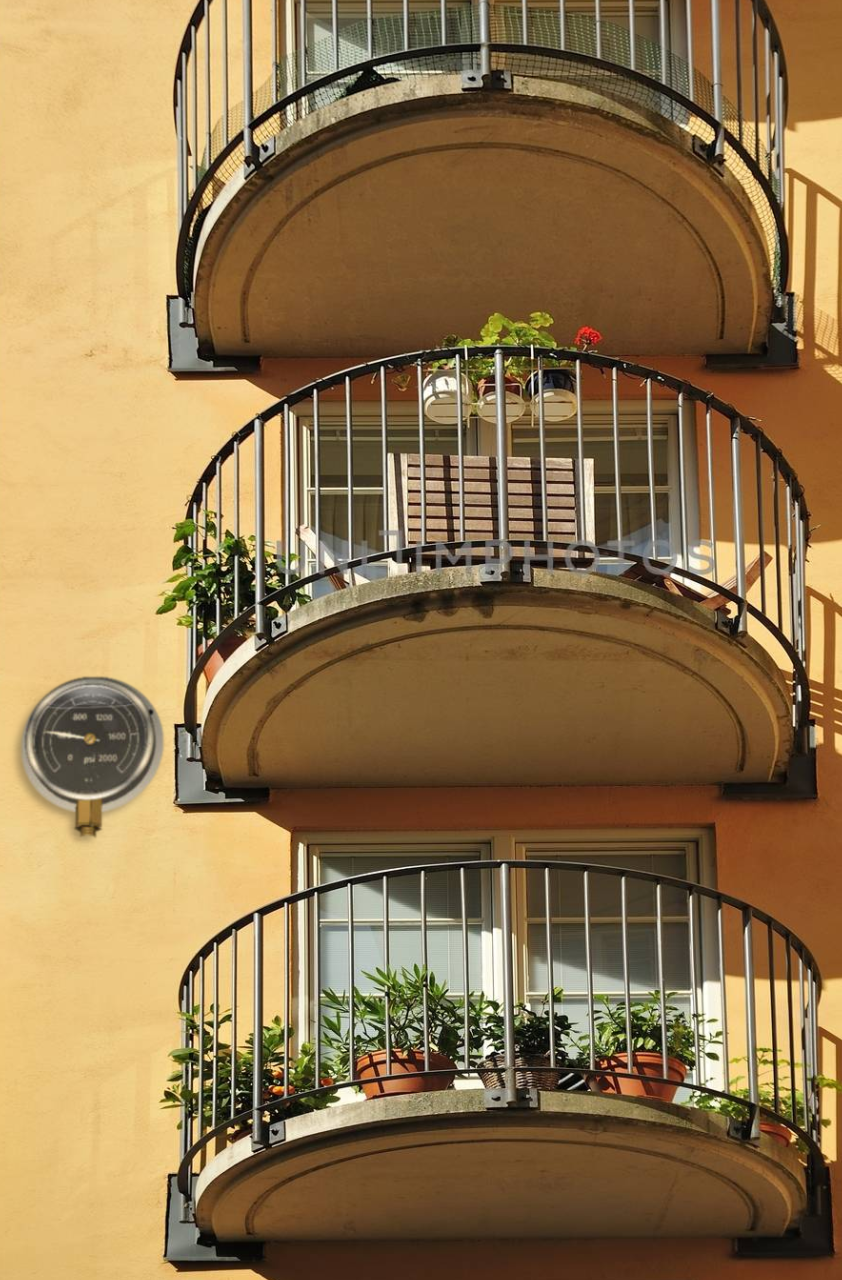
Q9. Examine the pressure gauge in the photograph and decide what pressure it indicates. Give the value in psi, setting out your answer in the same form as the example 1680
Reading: 400
